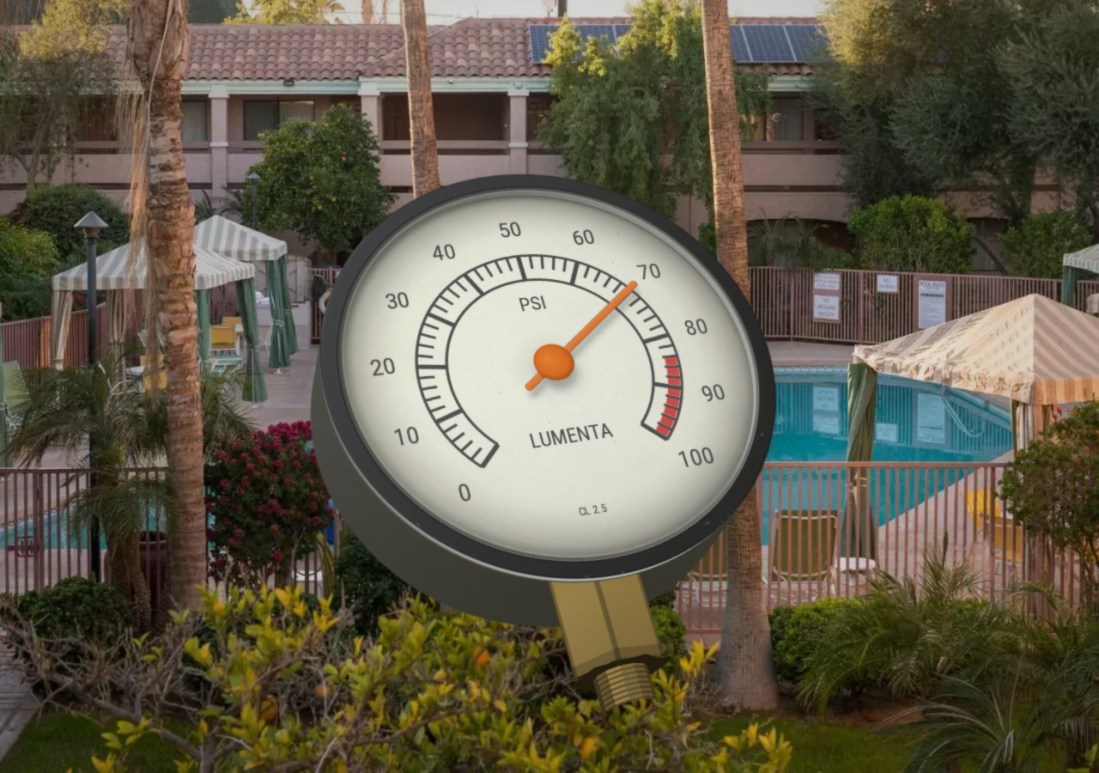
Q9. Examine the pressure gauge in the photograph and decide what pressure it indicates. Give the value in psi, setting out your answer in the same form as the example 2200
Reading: 70
